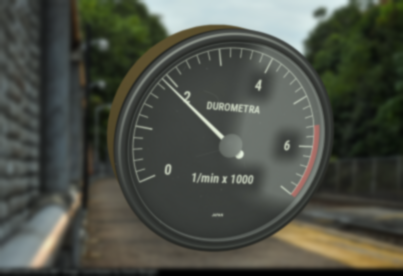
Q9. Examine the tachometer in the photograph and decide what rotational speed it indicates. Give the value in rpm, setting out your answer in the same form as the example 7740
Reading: 1900
